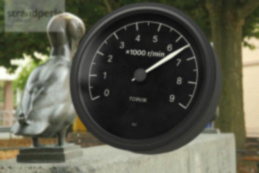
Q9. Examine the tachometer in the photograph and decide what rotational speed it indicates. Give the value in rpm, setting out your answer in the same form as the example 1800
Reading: 6500
